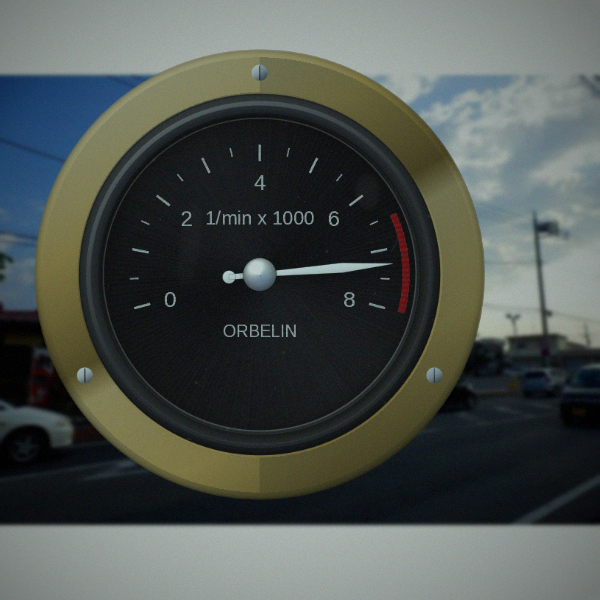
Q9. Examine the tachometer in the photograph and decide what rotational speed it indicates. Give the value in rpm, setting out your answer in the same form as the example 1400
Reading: 7250
